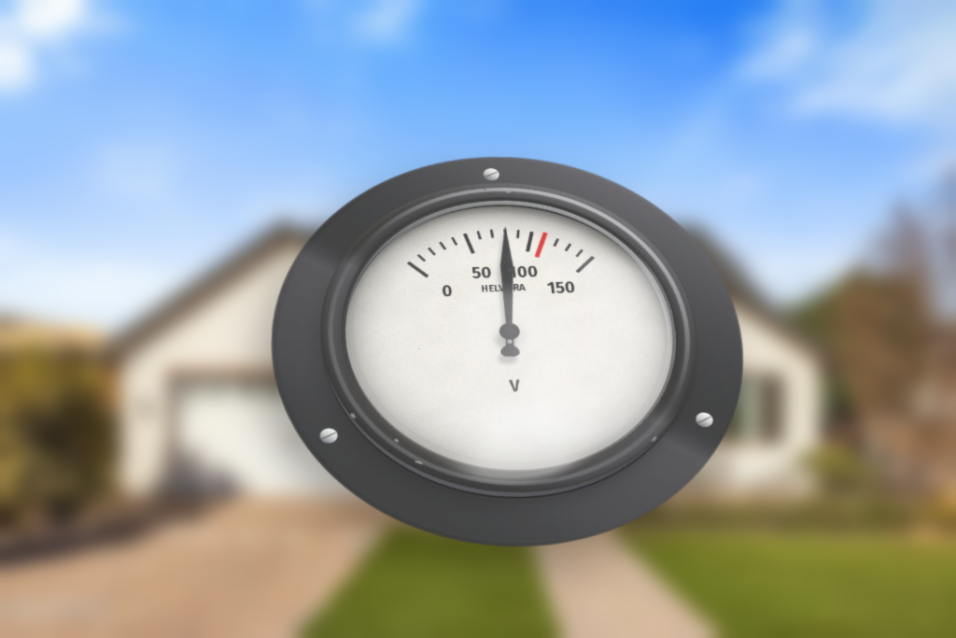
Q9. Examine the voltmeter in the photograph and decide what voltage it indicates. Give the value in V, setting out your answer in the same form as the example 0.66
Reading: 80
